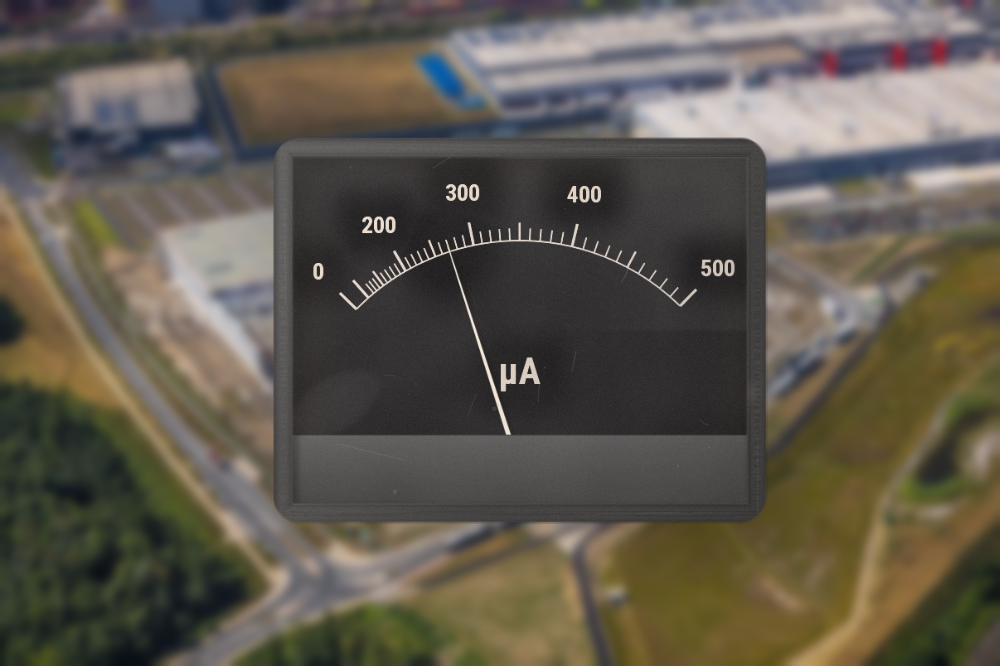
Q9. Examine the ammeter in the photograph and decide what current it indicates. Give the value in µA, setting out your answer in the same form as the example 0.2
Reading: 270
